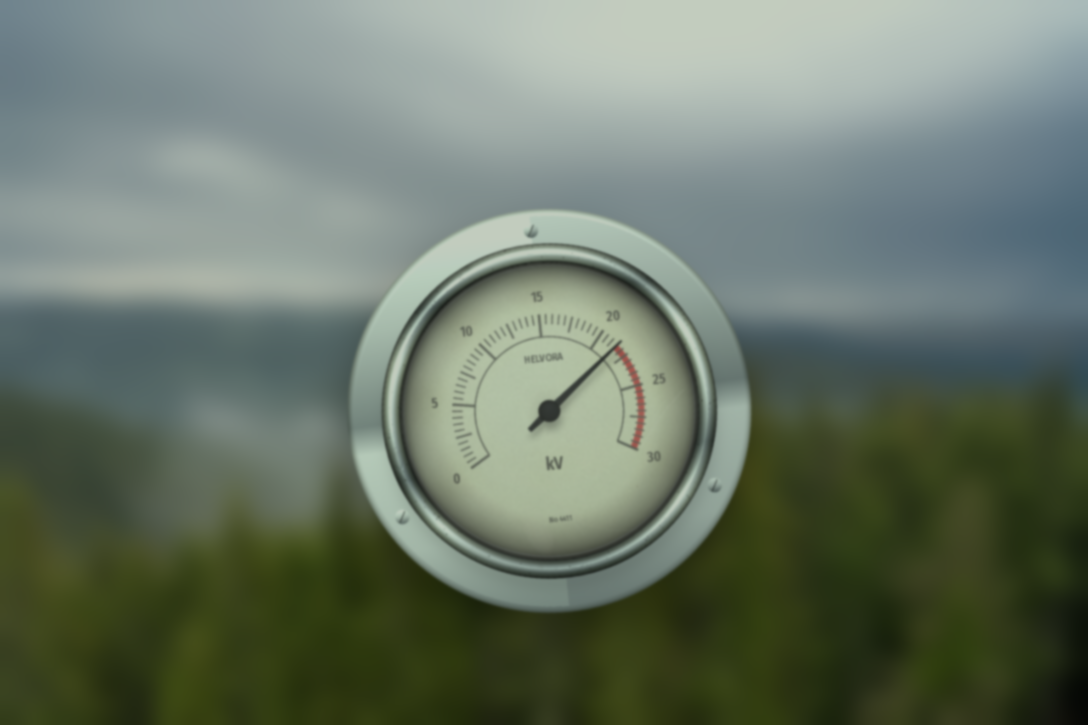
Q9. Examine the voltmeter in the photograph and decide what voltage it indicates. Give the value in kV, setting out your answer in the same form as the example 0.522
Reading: 21.5
